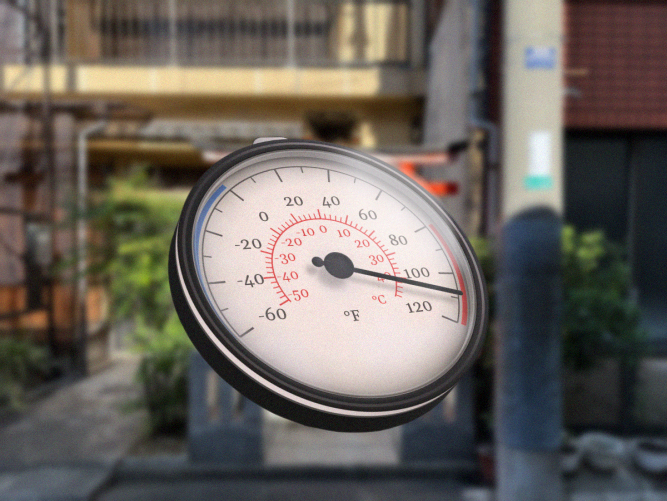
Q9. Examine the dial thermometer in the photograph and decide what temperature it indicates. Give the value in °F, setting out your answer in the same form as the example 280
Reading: 110
